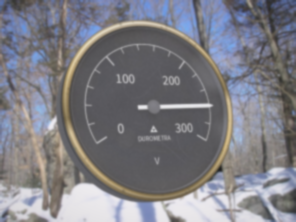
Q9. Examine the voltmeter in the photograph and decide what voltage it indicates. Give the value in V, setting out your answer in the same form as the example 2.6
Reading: 260
